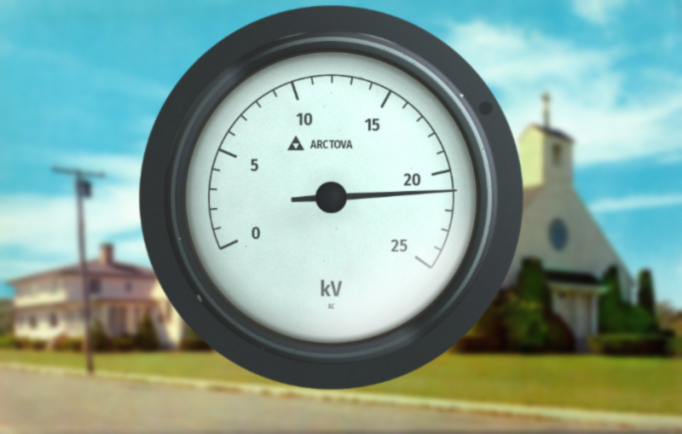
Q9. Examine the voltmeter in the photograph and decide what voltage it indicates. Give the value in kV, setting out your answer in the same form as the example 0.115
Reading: 21
